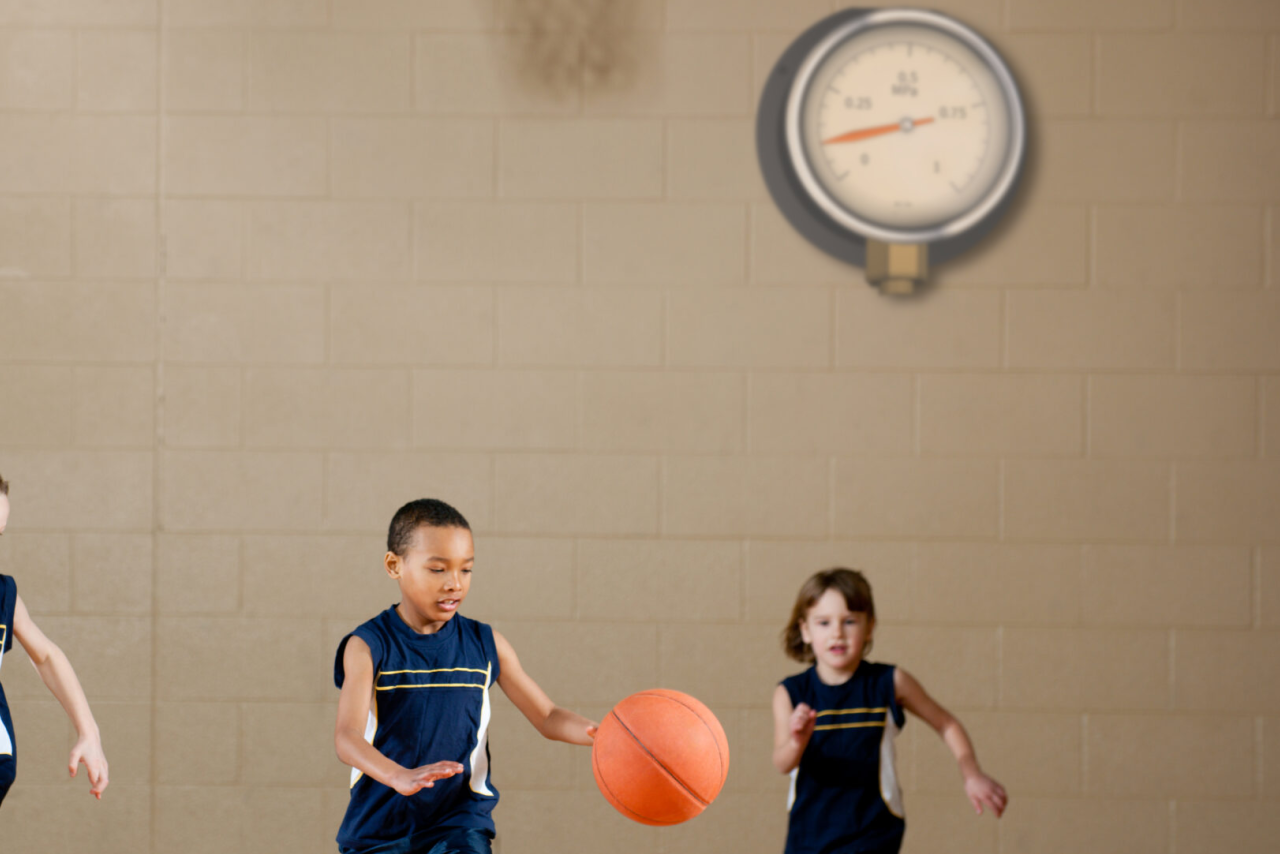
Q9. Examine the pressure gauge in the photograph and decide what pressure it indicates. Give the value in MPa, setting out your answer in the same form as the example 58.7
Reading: 0.1
